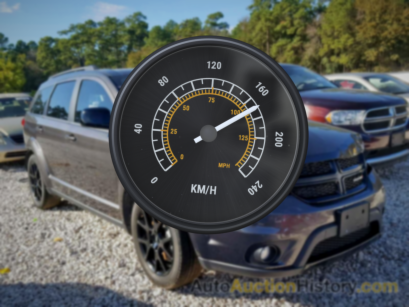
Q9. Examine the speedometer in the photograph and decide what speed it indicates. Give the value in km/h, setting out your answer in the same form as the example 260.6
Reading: 170
